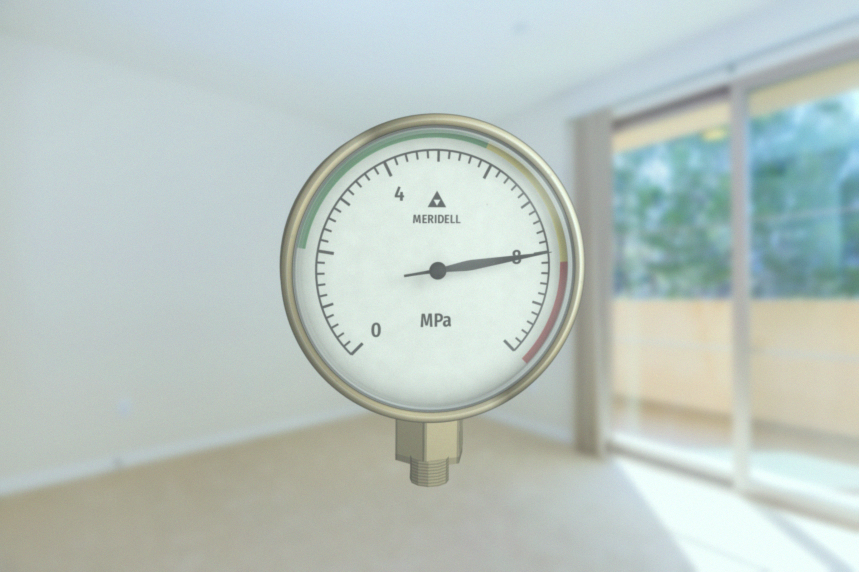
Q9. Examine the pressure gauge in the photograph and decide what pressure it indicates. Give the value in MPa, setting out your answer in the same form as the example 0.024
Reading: 8
